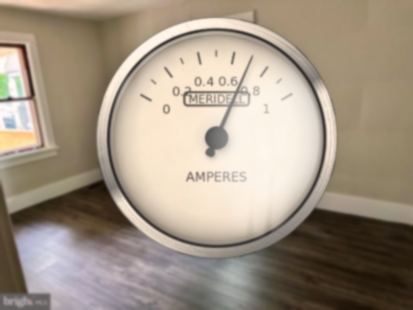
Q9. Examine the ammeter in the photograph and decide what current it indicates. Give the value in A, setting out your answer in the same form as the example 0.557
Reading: 0.7
